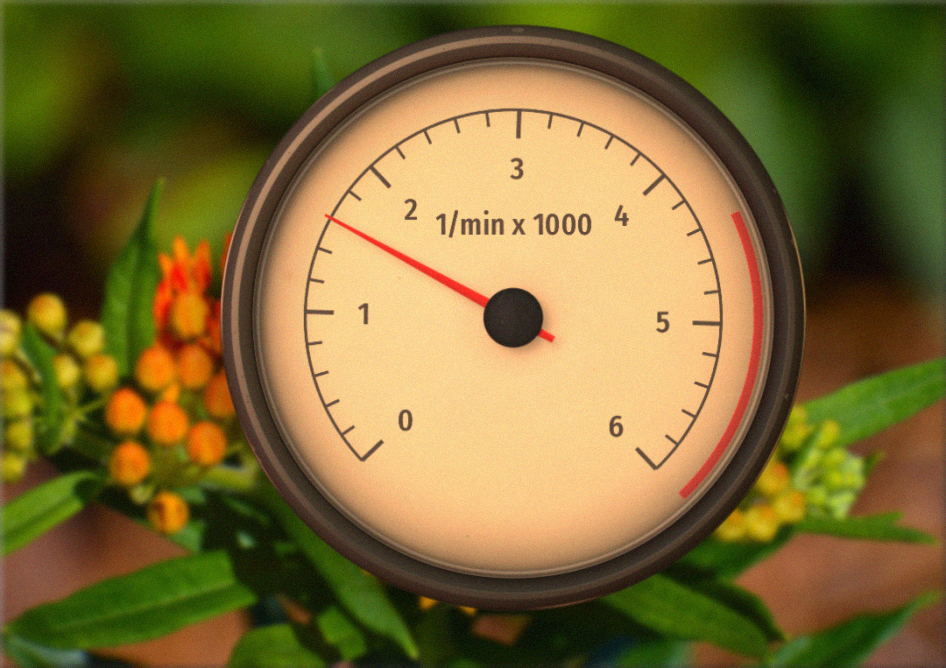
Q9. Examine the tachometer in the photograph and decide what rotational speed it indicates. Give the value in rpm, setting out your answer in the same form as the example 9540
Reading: 1600
